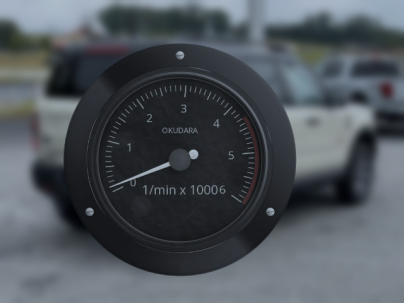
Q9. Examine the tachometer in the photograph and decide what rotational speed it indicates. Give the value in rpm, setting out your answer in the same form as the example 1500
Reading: 100
